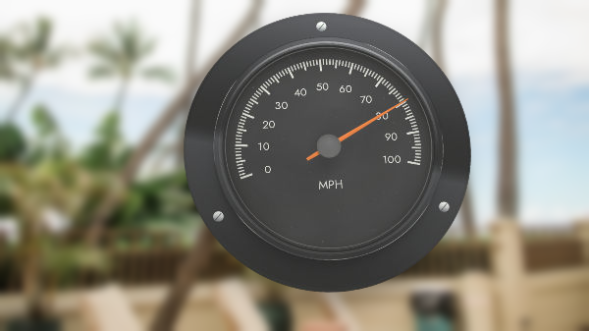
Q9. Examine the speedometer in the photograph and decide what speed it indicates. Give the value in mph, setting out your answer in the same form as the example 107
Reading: 80
